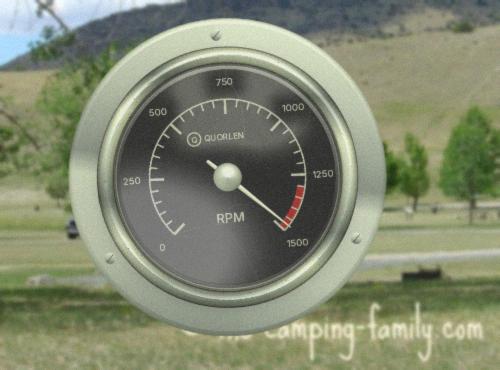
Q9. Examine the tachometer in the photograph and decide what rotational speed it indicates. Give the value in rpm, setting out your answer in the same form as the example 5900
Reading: 1475
